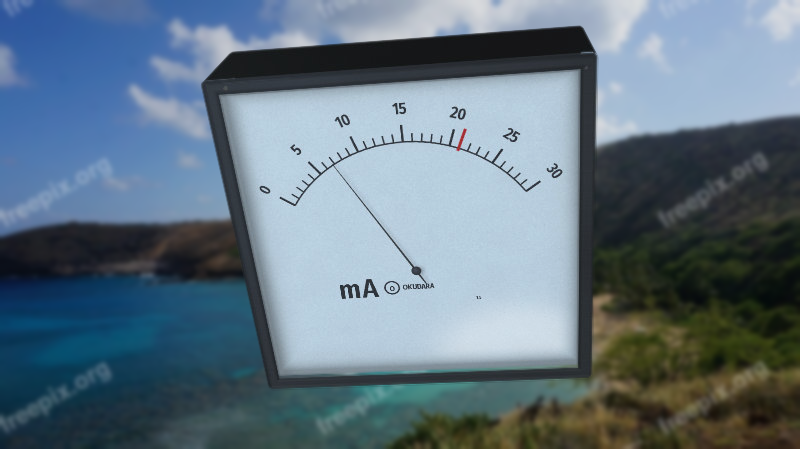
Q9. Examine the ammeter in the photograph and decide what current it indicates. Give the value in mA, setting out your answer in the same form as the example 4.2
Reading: 7
